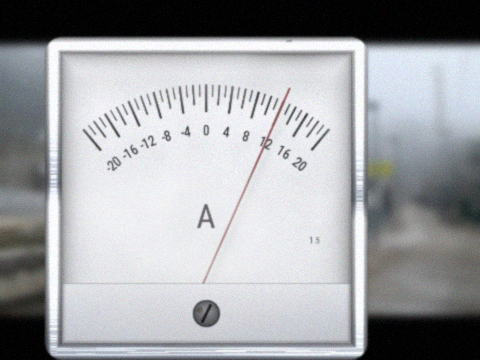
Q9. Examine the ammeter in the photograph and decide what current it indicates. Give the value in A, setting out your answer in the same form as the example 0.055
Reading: 12
